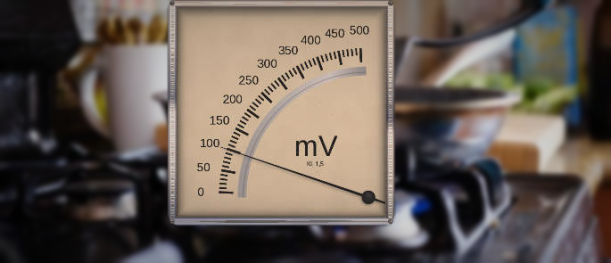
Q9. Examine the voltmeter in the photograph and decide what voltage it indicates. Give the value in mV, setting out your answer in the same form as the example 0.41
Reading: 100
